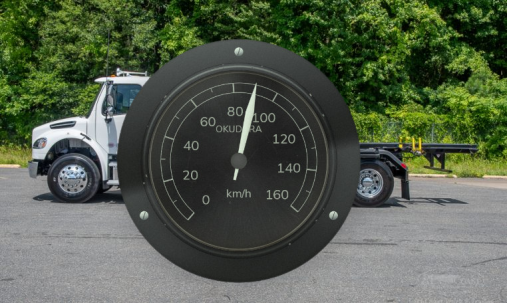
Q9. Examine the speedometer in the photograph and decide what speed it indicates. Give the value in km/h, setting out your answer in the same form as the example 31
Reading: 90
